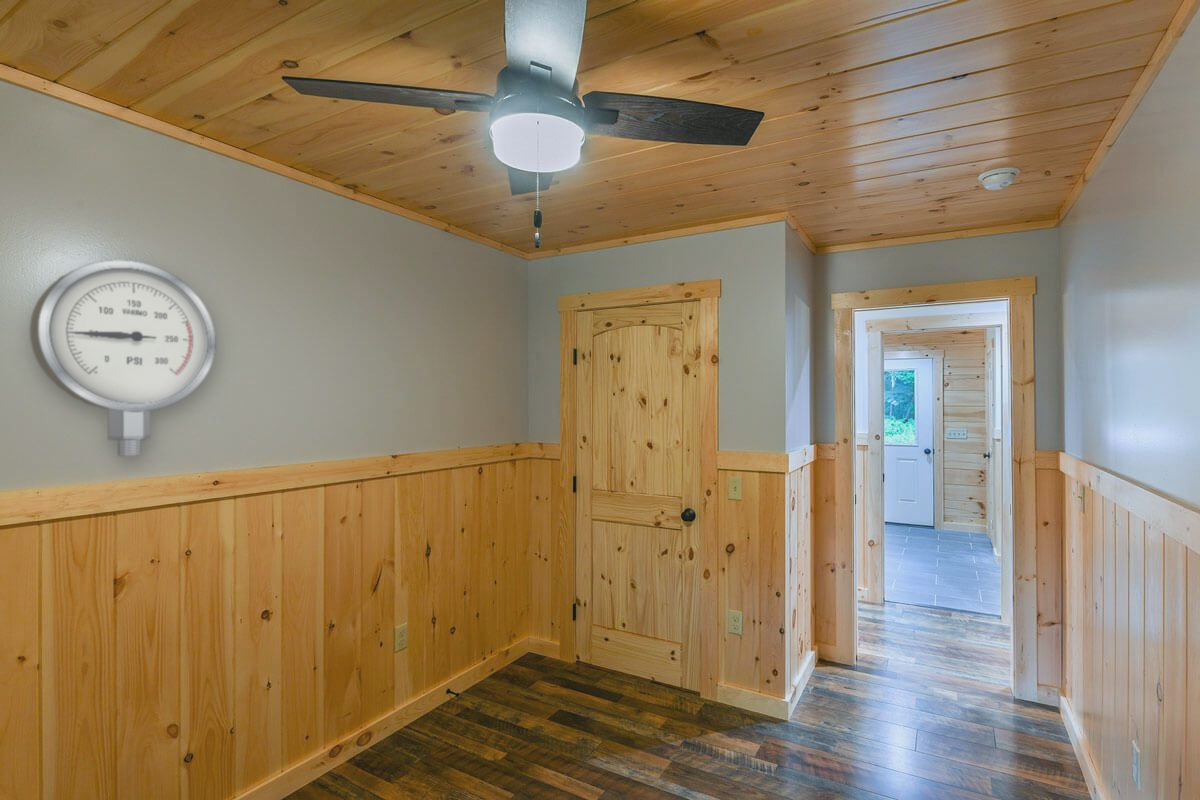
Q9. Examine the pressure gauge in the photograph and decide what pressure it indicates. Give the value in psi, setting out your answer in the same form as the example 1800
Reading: 50
